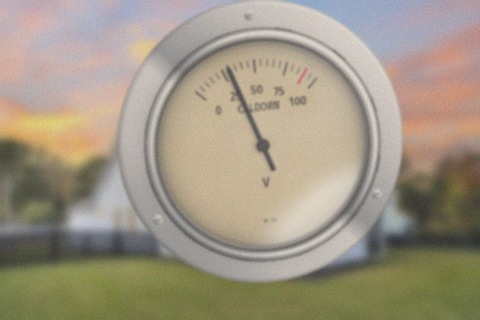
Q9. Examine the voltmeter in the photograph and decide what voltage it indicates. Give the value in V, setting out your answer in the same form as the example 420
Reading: 30
